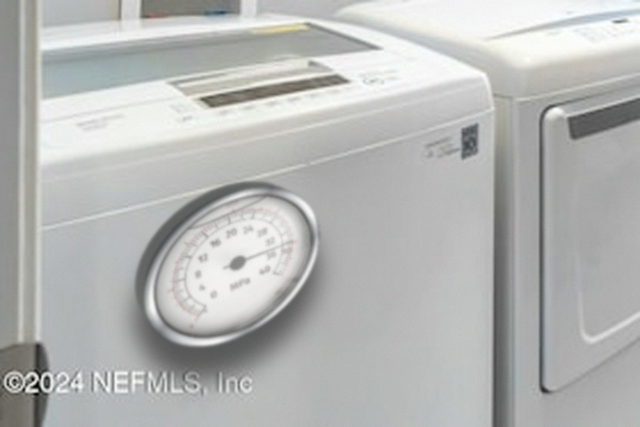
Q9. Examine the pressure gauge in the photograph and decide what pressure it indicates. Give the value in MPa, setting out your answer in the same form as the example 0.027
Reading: 34
